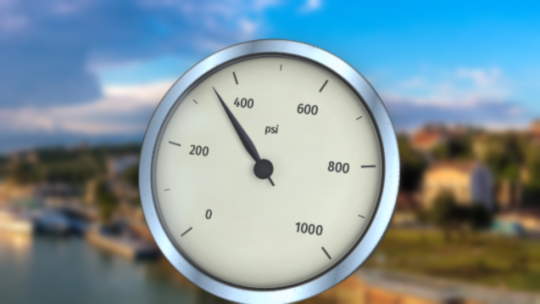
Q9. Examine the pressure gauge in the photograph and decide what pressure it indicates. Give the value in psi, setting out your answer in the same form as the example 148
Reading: 350
